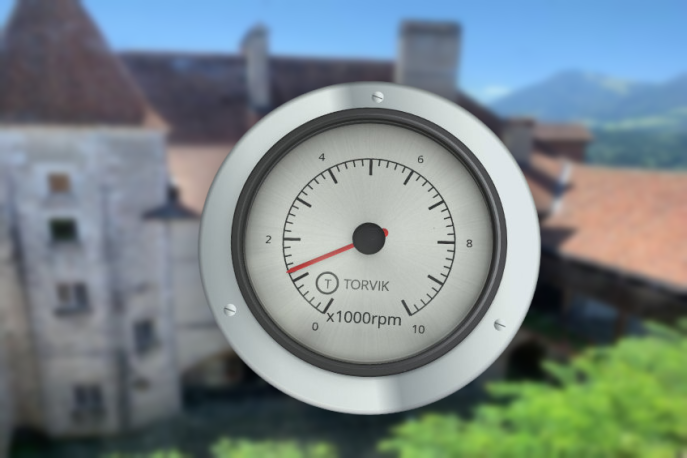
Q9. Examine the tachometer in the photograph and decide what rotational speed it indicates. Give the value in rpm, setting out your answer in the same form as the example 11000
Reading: 1200
